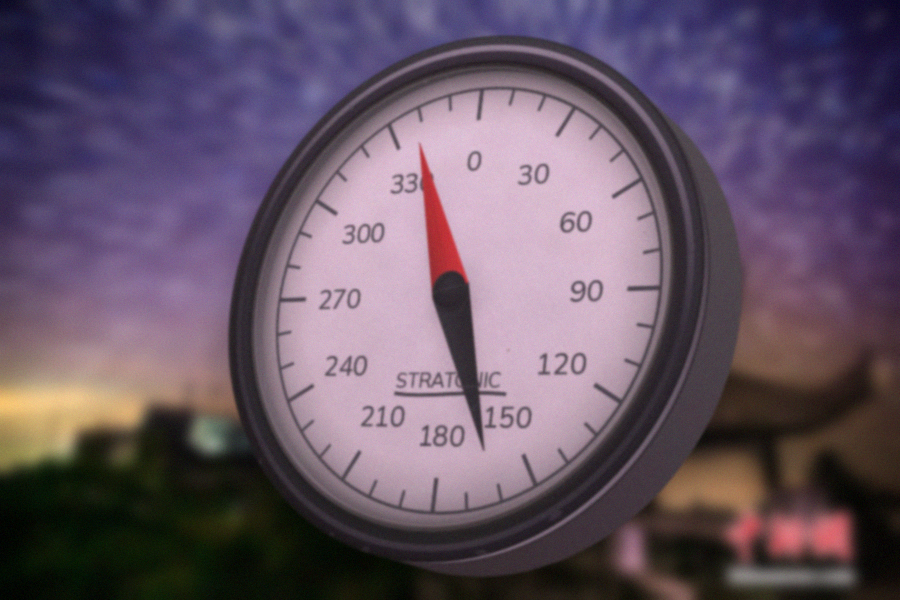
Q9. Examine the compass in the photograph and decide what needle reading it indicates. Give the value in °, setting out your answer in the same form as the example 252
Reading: 340
